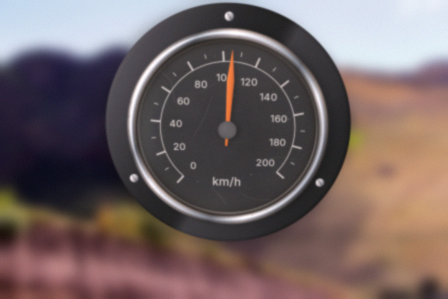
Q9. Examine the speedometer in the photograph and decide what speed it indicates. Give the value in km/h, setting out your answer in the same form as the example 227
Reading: 105
